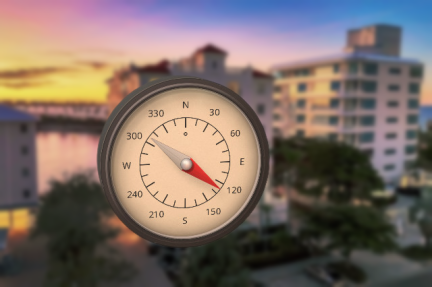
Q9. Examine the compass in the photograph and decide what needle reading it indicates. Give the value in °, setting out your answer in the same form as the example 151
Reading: 127.5
